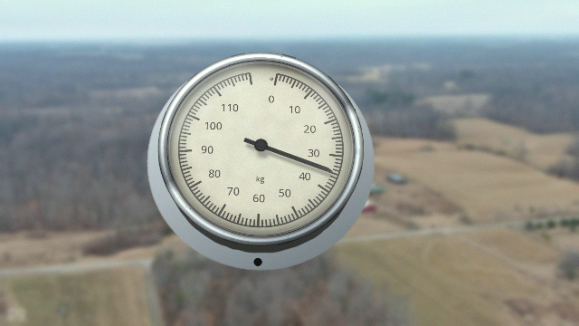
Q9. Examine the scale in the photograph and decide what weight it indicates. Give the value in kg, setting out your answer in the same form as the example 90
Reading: 35
